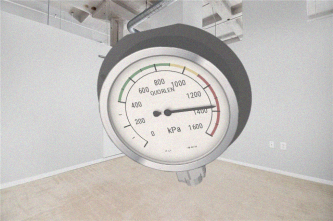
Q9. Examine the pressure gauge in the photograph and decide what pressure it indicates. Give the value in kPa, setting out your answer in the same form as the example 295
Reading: 1350
